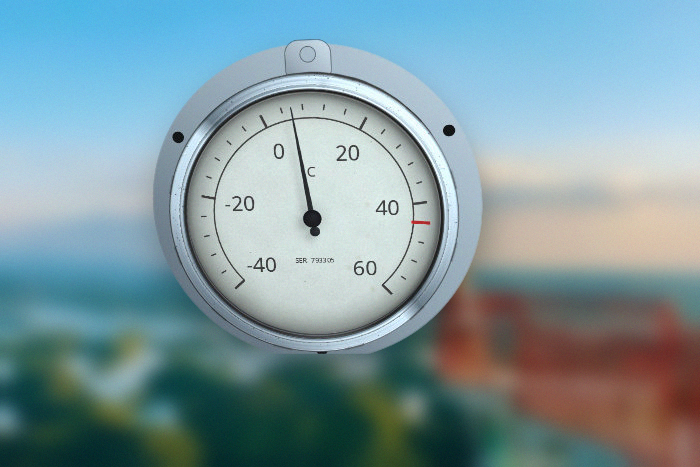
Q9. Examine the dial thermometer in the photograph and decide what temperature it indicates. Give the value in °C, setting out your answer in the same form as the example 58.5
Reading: 6
